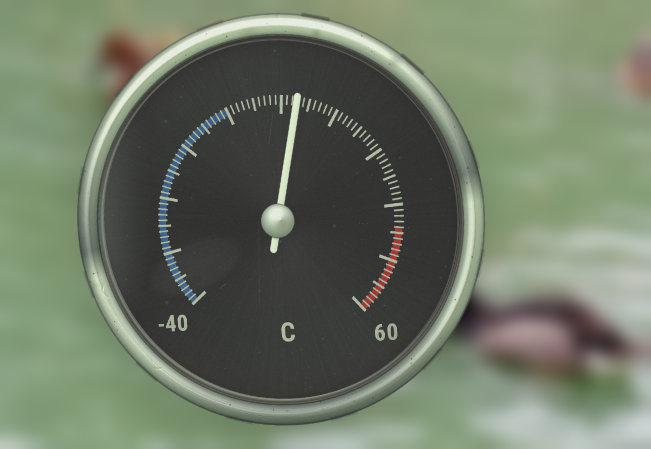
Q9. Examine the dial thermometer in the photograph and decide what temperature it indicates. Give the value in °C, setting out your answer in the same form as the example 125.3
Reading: 13
